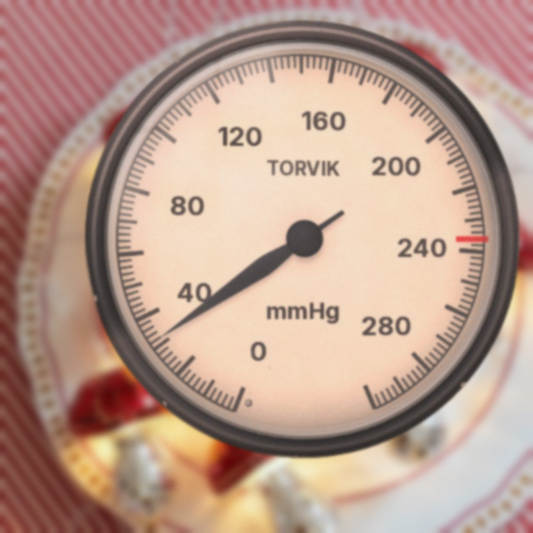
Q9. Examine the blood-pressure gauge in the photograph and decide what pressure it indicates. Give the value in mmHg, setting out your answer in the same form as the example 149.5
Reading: 32
